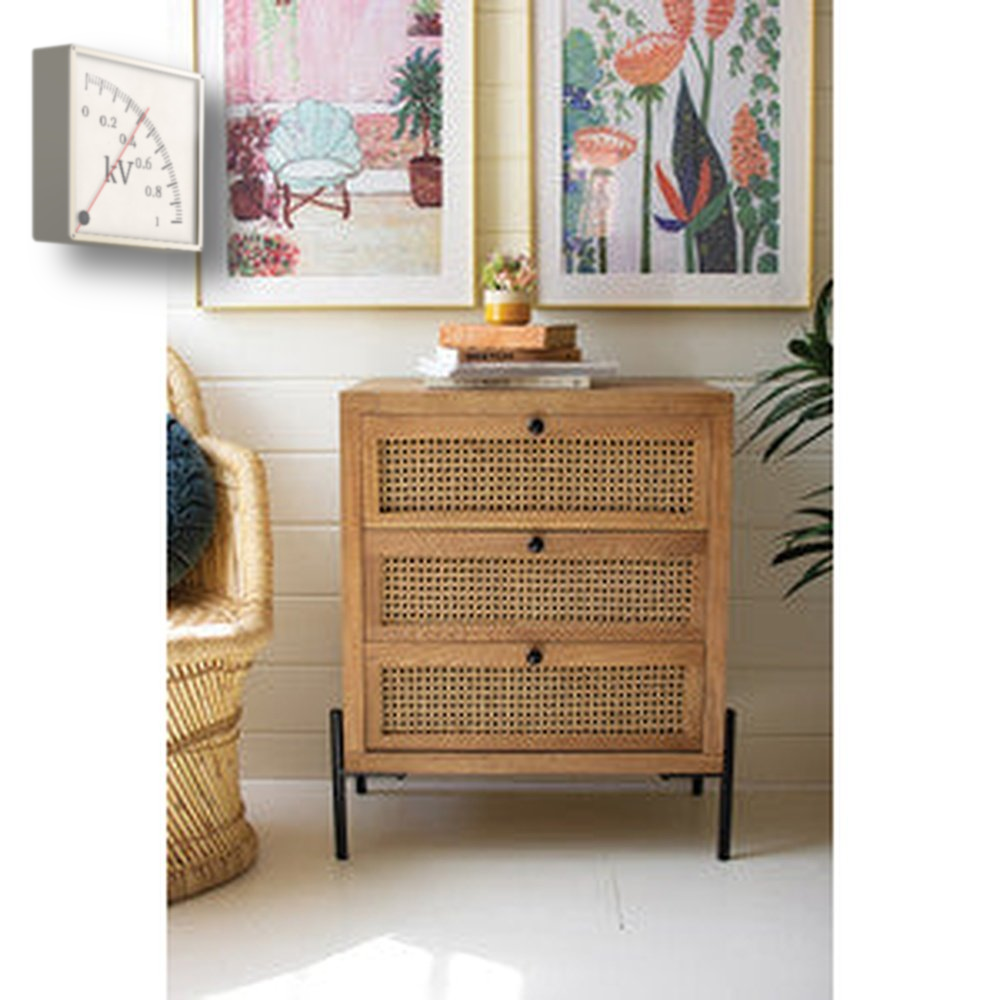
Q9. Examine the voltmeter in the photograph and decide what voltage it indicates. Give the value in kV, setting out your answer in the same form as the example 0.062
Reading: 0.4
